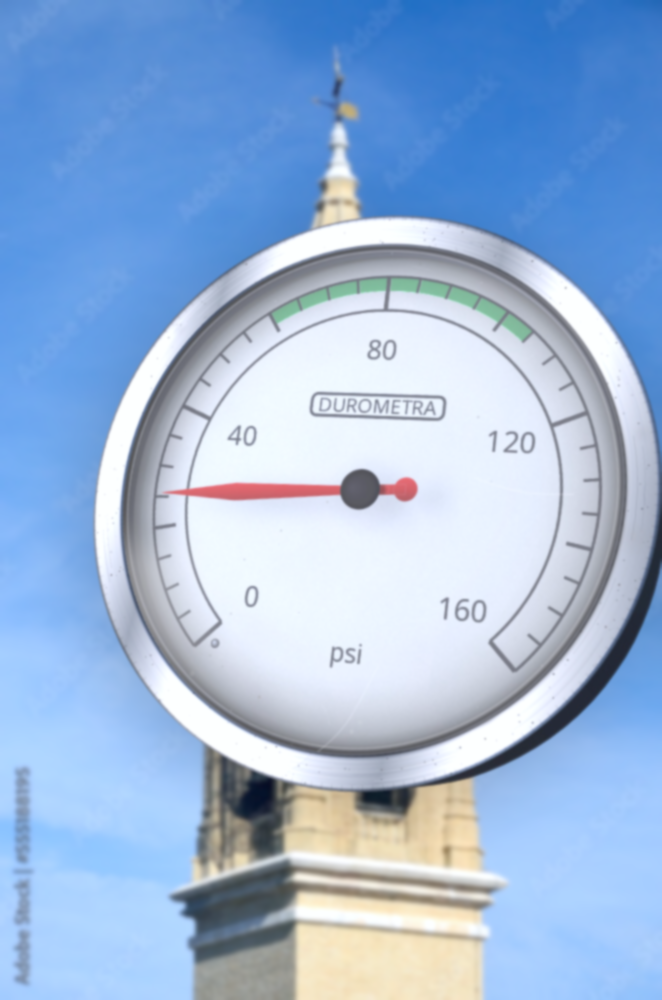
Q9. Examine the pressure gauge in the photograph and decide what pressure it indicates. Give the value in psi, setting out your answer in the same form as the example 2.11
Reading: 25
